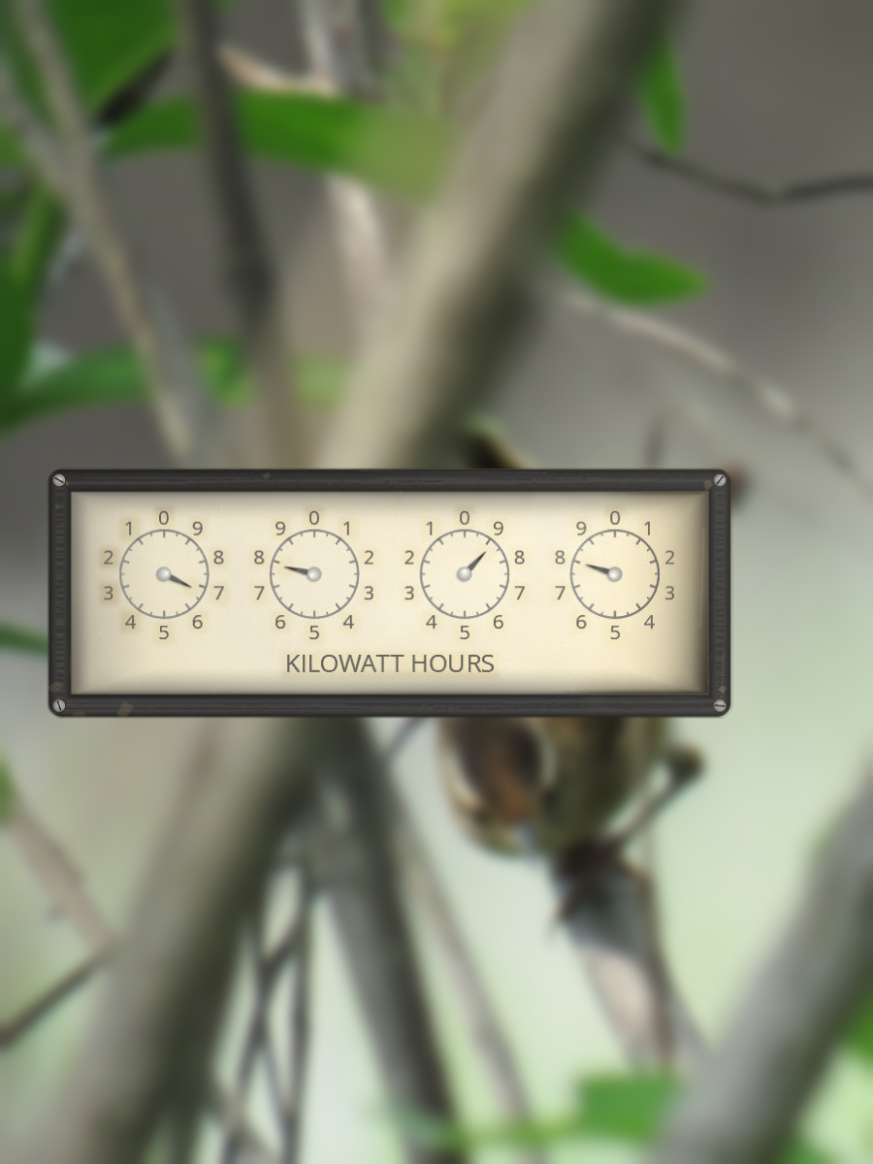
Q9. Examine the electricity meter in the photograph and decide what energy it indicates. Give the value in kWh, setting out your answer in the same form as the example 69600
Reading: 6788
